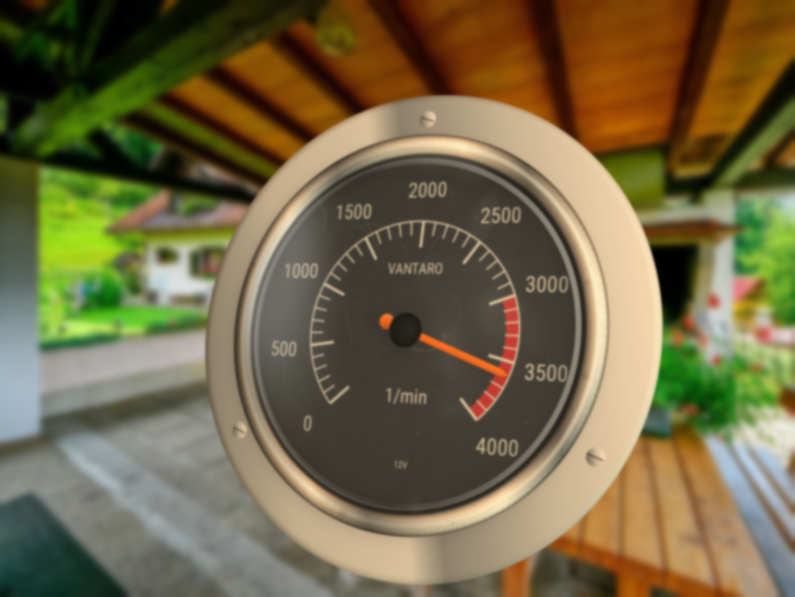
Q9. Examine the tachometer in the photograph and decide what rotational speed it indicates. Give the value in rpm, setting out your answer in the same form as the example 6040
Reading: 3600
